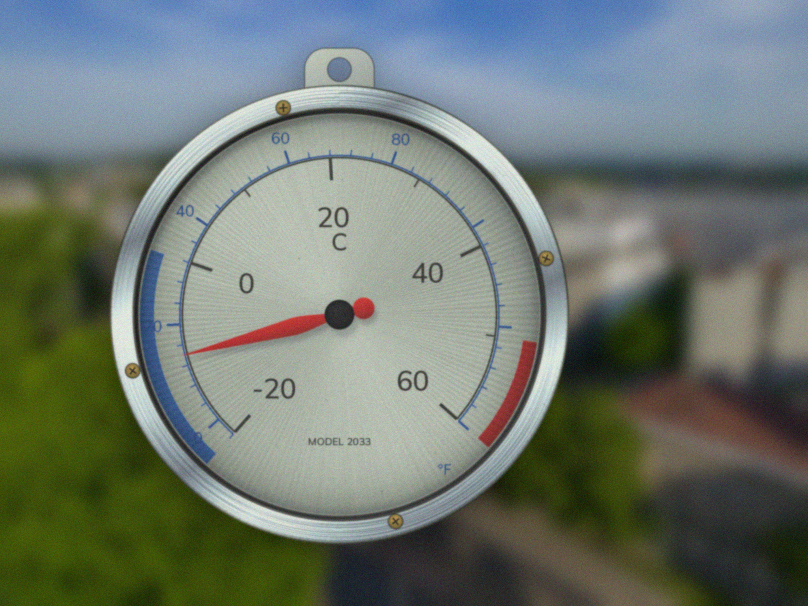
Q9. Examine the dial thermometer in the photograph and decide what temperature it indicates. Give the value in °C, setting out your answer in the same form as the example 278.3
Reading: -10
